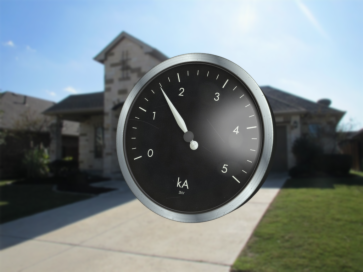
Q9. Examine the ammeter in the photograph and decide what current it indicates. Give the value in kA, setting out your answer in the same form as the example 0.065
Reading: 1.6
